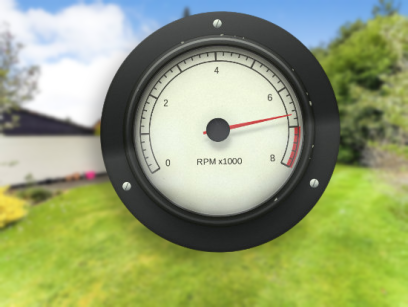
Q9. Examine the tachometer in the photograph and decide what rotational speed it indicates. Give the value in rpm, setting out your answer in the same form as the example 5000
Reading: 6700
